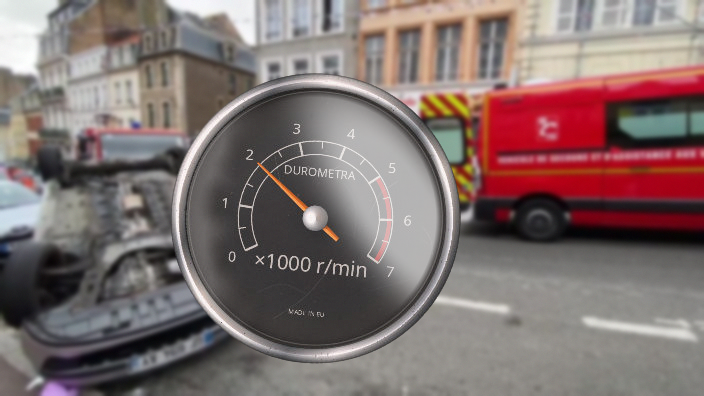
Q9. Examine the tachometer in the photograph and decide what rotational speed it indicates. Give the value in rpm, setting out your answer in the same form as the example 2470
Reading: 2000
